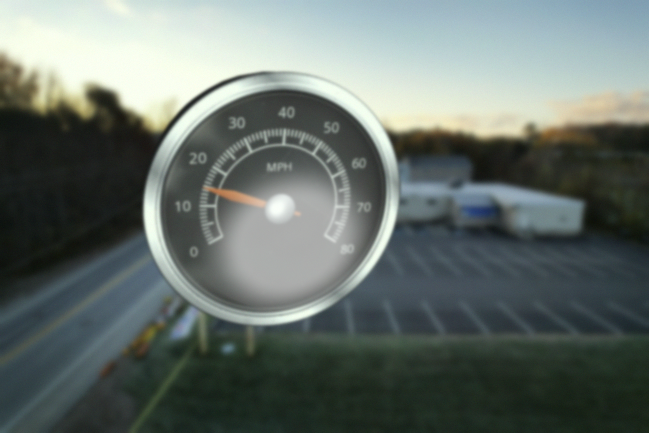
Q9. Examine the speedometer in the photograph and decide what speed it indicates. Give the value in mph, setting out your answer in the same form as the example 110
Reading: 15
